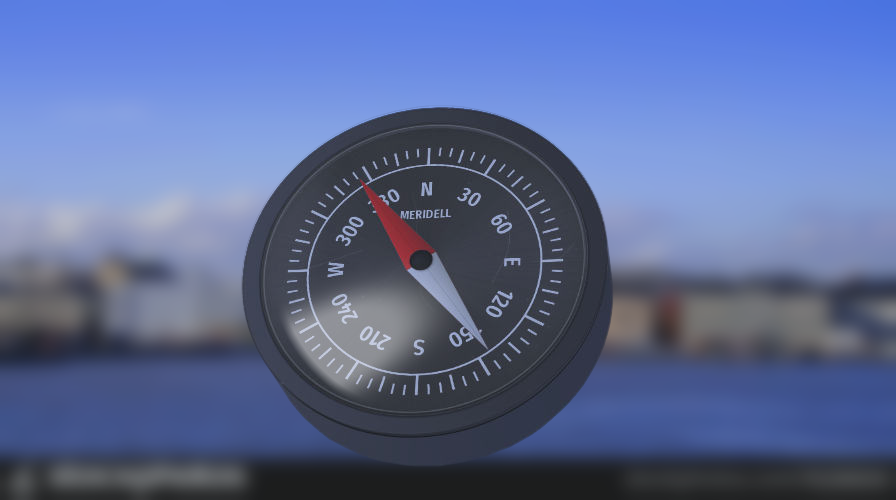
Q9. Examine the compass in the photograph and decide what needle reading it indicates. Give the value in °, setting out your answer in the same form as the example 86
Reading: 325
